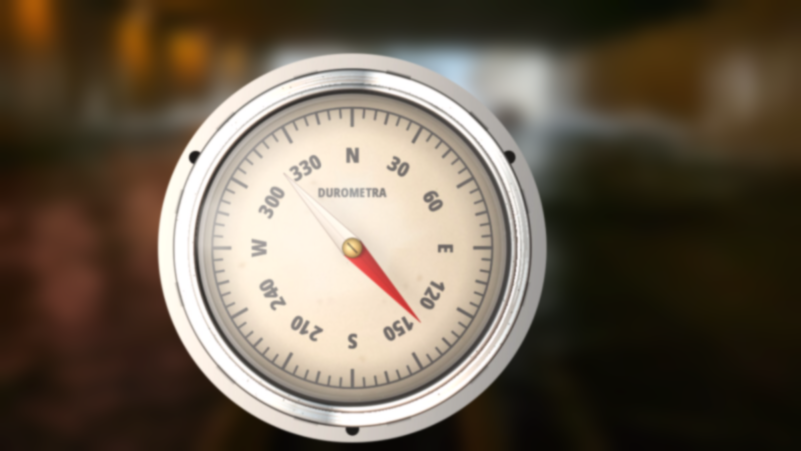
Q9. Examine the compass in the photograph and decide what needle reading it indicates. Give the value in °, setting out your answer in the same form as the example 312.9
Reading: 137.5
